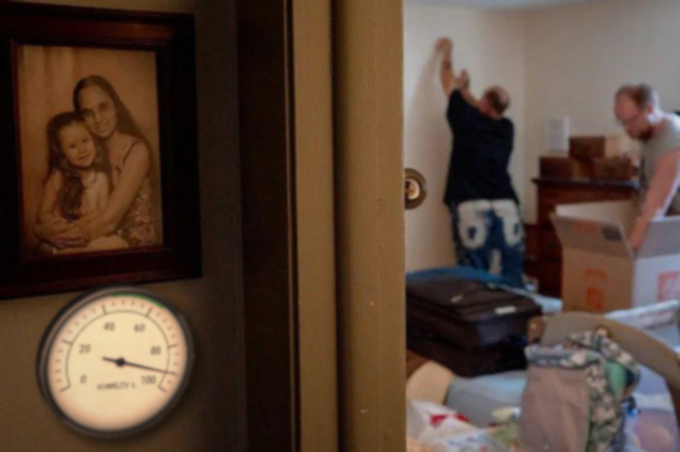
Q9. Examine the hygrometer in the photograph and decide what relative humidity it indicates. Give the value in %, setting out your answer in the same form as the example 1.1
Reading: 92
